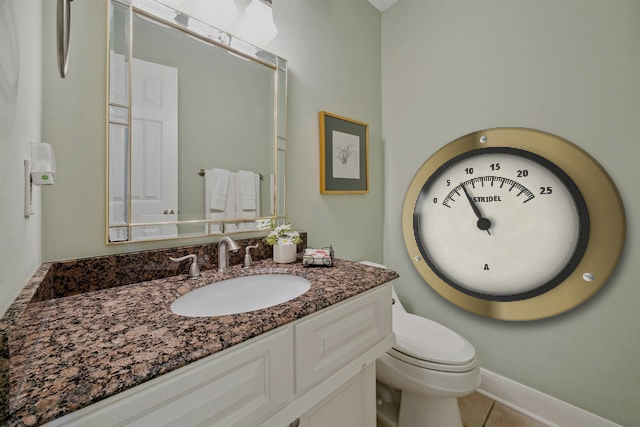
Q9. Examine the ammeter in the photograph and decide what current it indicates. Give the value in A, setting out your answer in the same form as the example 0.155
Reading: 7.5
